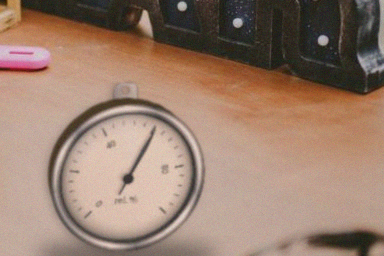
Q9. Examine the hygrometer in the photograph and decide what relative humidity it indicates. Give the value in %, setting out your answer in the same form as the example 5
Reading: 60
